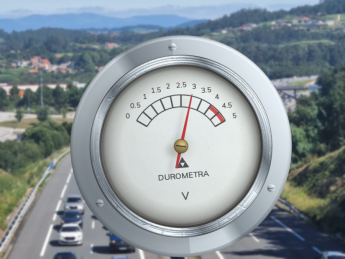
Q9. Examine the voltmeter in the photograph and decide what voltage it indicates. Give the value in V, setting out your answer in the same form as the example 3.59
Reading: 3
